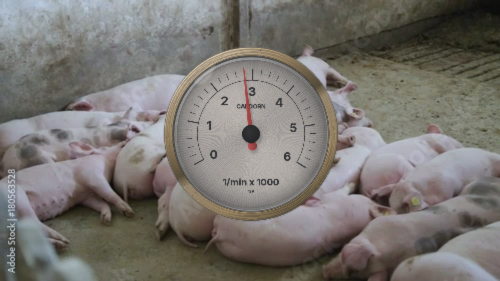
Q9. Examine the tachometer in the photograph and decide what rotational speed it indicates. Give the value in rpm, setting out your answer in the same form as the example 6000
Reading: 2800
